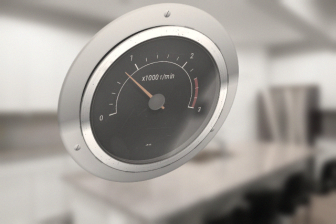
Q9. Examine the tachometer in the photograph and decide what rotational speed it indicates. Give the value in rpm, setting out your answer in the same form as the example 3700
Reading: 800
